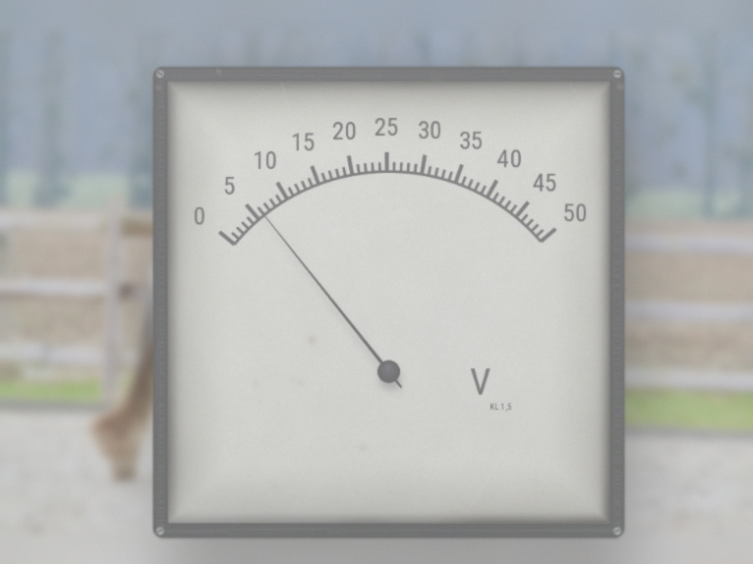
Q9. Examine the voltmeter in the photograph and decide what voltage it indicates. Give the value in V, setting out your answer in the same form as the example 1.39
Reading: 6
